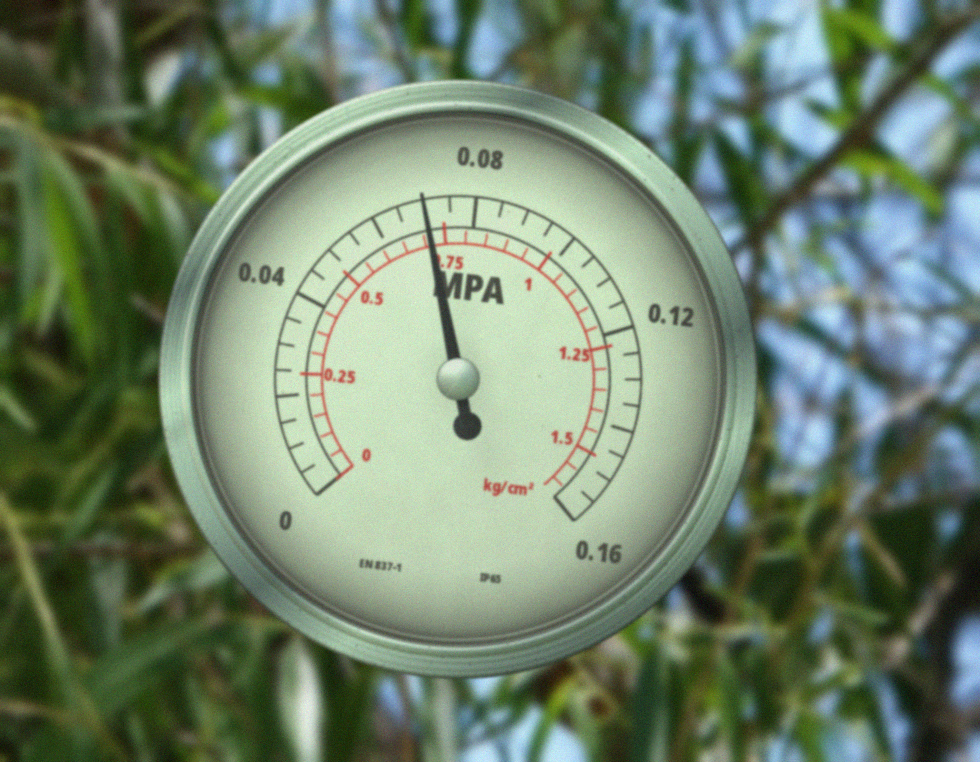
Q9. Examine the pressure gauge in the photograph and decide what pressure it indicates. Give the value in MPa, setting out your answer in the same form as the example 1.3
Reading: 0.07
